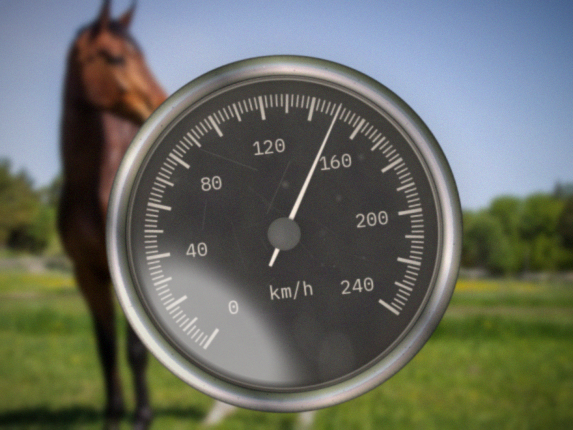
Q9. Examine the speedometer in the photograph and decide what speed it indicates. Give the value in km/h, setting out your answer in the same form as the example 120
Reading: 150
